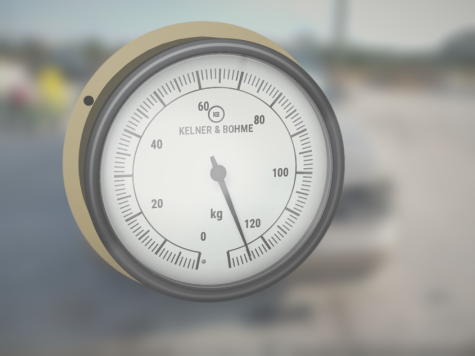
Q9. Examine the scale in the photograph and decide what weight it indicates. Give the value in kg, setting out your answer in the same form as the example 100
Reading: 125
